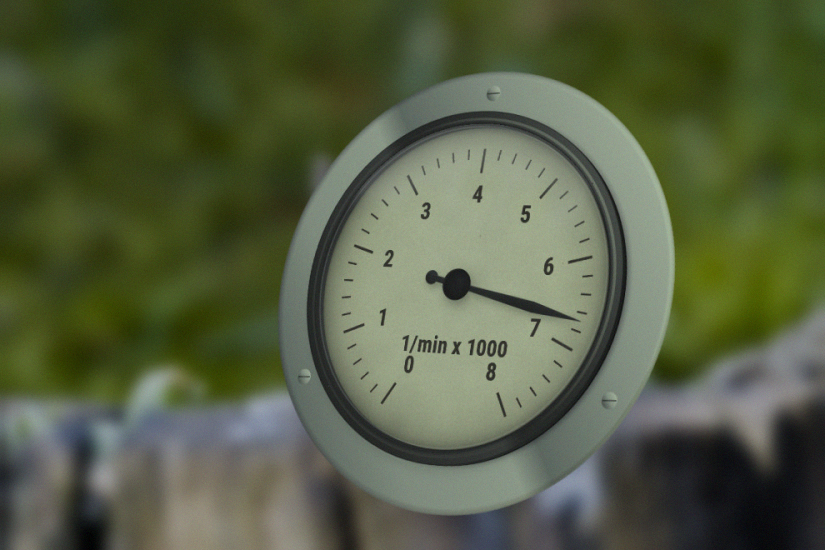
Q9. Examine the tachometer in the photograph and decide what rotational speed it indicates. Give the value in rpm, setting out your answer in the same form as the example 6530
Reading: 6700
